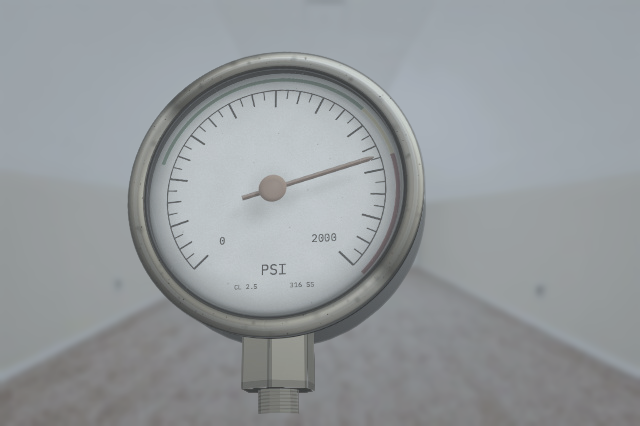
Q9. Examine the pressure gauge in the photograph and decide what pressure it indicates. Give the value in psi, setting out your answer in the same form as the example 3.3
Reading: 1550
